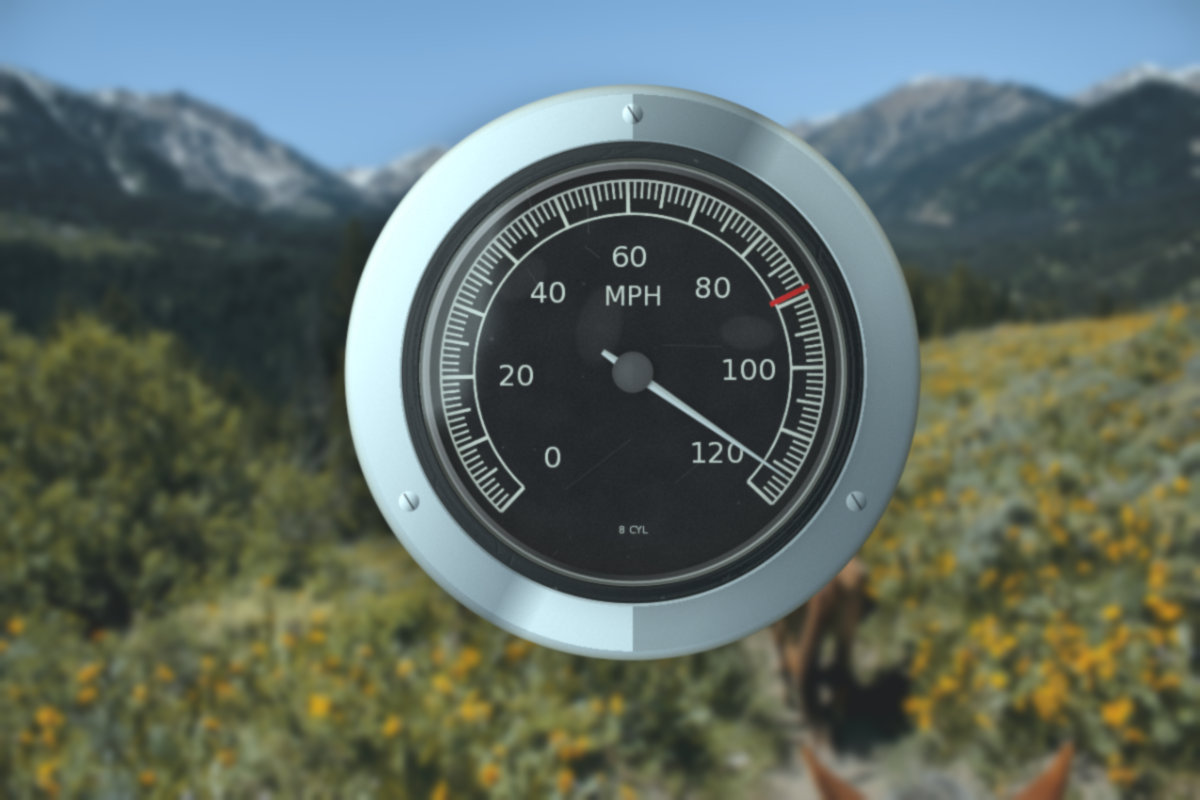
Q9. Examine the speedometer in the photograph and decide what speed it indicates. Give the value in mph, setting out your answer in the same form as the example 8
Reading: 116
